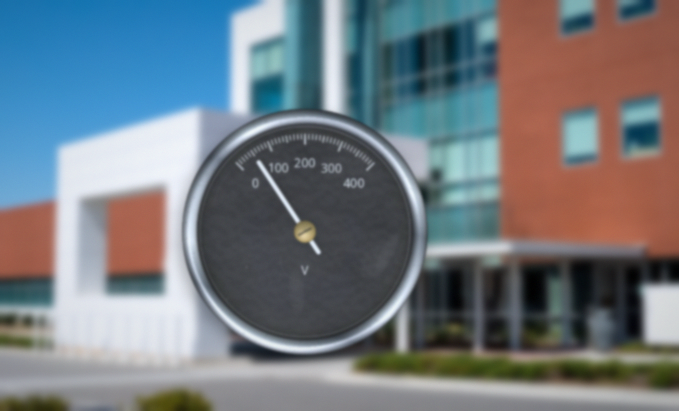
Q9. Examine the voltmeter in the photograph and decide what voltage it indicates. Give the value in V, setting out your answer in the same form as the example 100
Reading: 50
